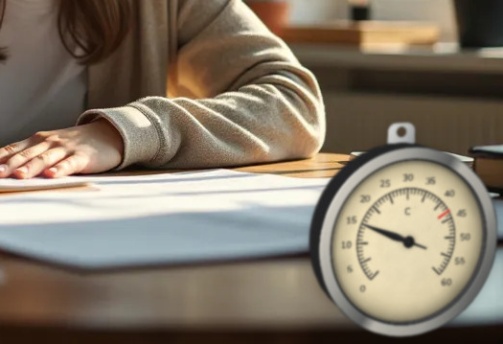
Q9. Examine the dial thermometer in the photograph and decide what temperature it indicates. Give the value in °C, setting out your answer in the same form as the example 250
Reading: 15
